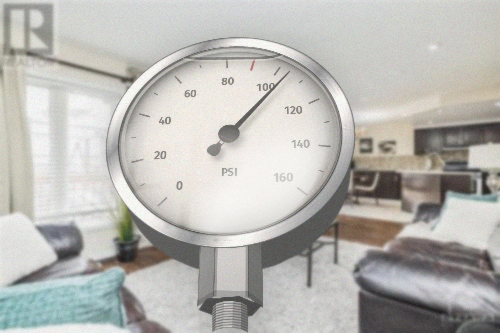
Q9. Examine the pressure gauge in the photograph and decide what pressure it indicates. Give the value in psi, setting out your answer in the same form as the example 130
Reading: 105
